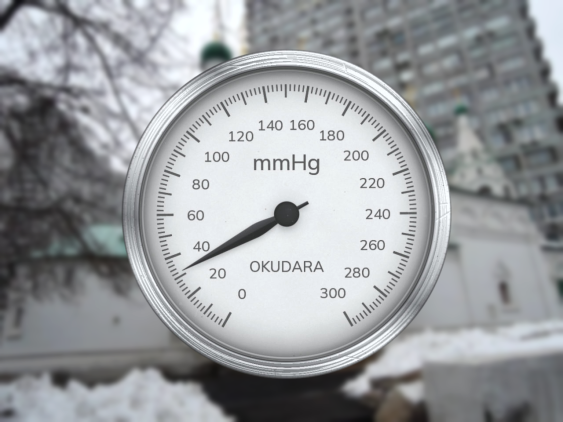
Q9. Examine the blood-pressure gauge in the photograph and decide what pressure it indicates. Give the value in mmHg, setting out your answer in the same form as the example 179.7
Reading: 32
